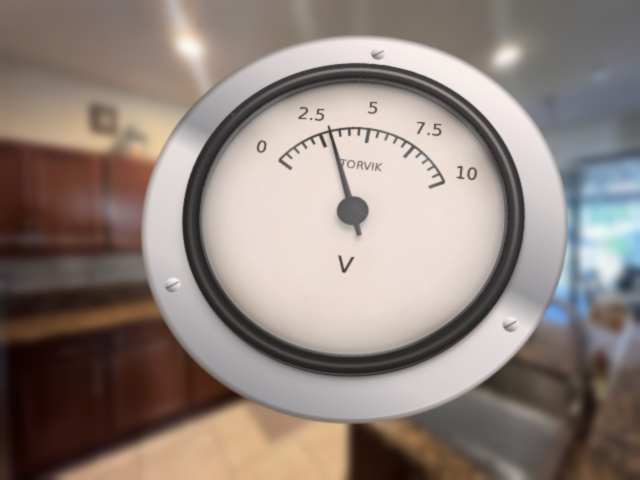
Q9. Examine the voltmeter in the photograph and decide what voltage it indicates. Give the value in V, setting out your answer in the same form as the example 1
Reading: 3
